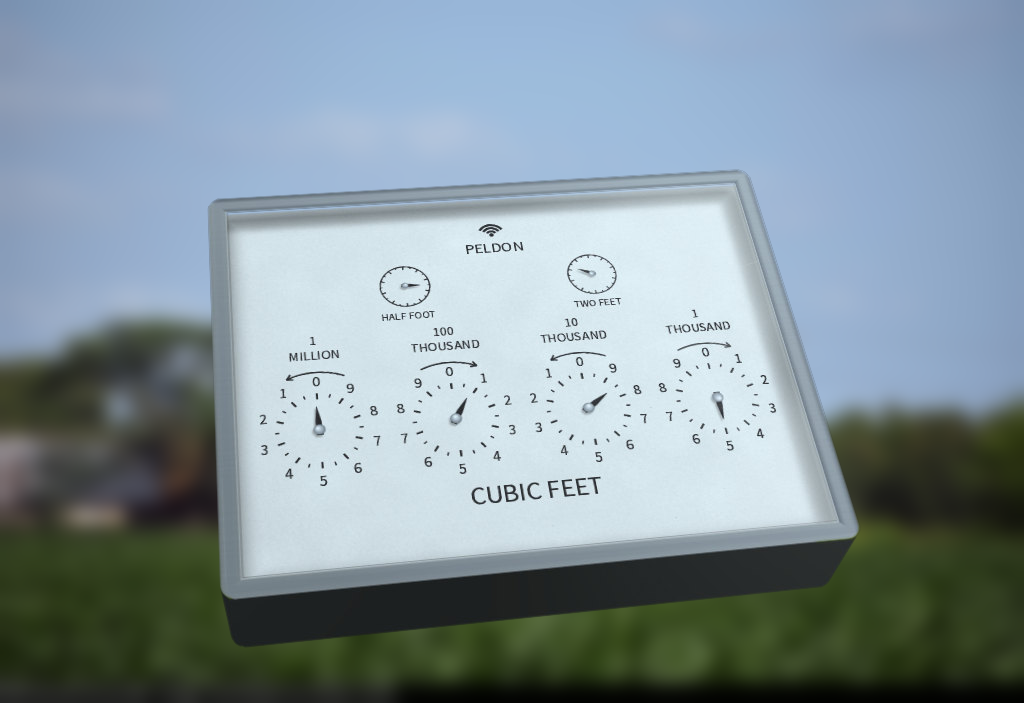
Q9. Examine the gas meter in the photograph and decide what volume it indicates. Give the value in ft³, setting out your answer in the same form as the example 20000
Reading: 8500
